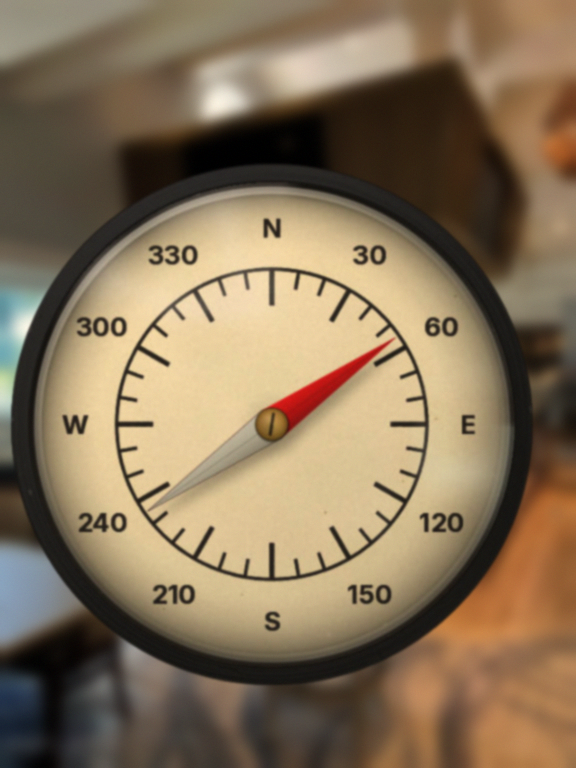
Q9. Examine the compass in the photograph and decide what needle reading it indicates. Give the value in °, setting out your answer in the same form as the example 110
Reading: 55
